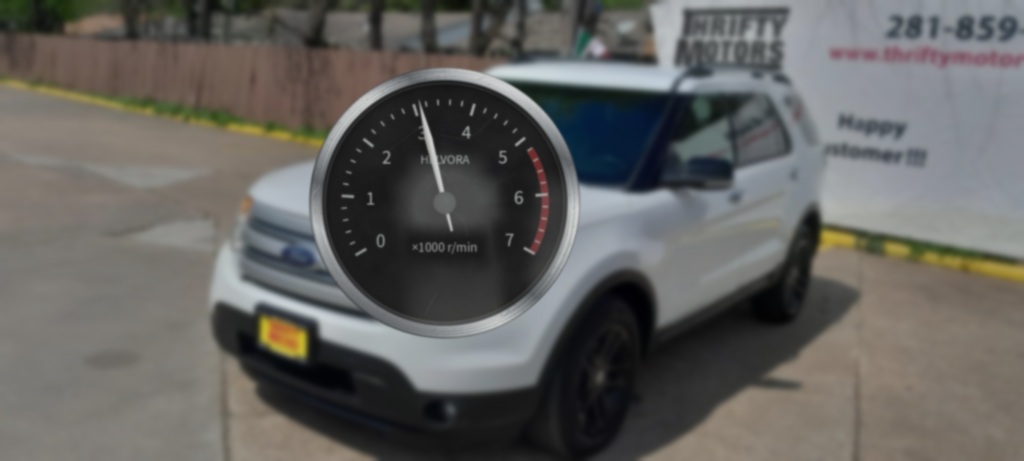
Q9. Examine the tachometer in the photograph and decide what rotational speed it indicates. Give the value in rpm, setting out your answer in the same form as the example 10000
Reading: 3100
